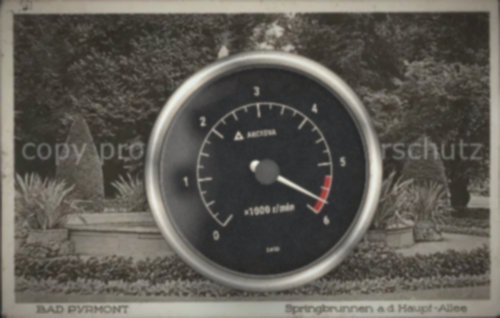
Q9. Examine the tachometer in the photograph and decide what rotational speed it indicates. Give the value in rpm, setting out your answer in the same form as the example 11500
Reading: 5750
